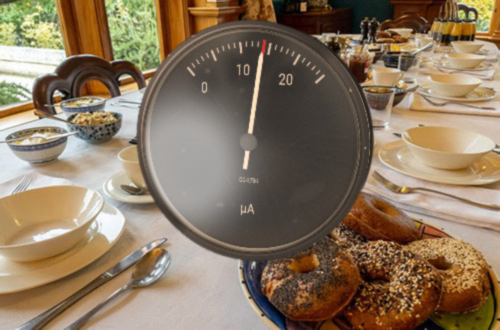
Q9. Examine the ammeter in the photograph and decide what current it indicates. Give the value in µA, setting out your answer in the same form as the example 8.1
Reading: 14
